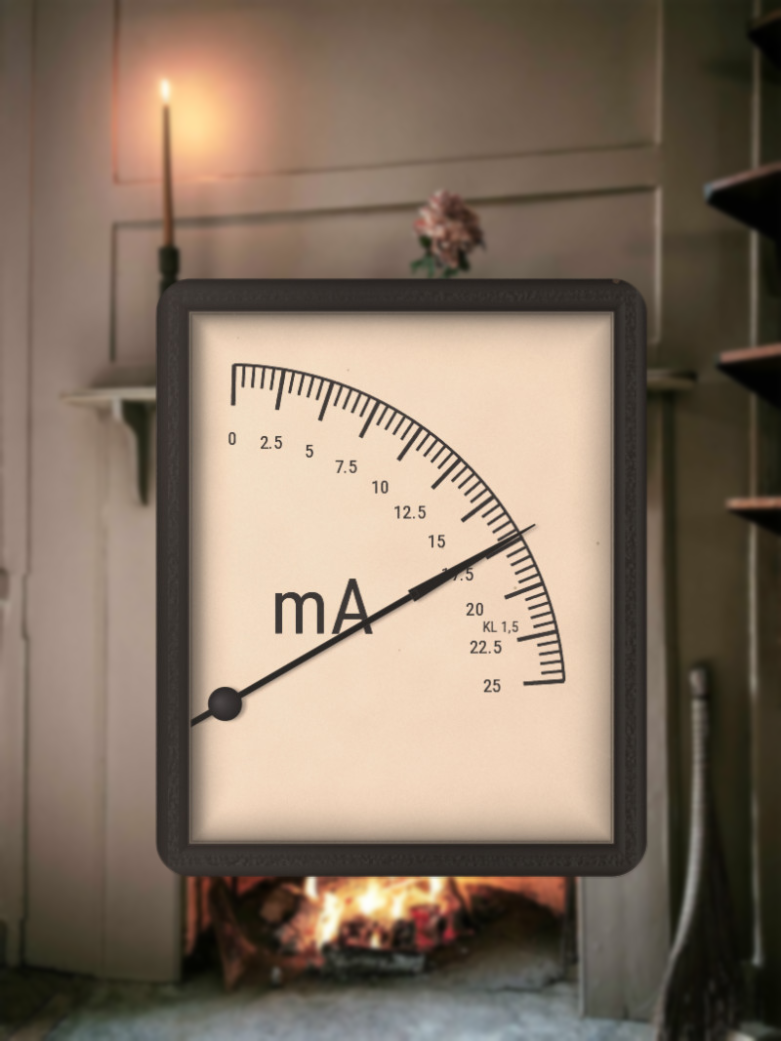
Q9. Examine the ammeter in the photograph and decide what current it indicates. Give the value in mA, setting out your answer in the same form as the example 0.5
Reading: 17.25
